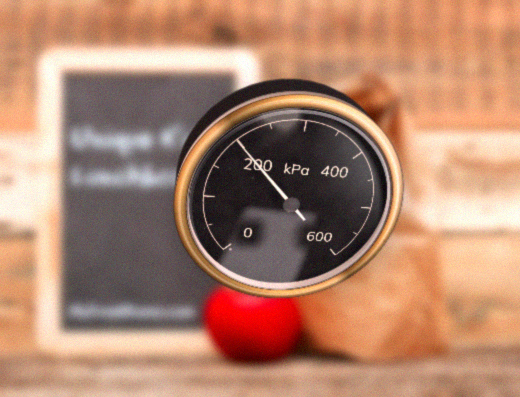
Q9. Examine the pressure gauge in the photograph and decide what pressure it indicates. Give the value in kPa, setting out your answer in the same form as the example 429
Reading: 200
